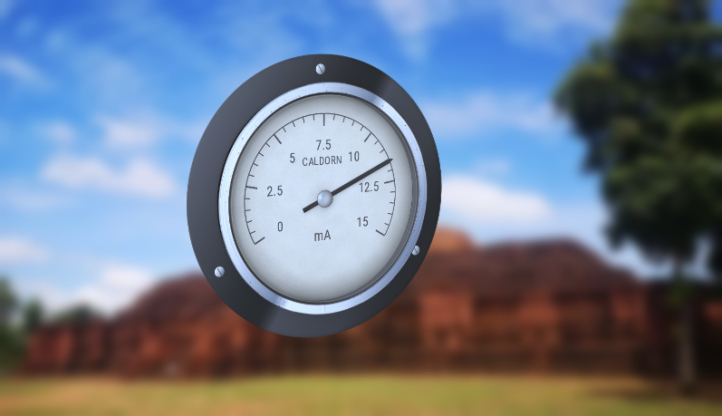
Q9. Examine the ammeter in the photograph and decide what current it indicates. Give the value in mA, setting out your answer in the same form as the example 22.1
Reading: 11.5
